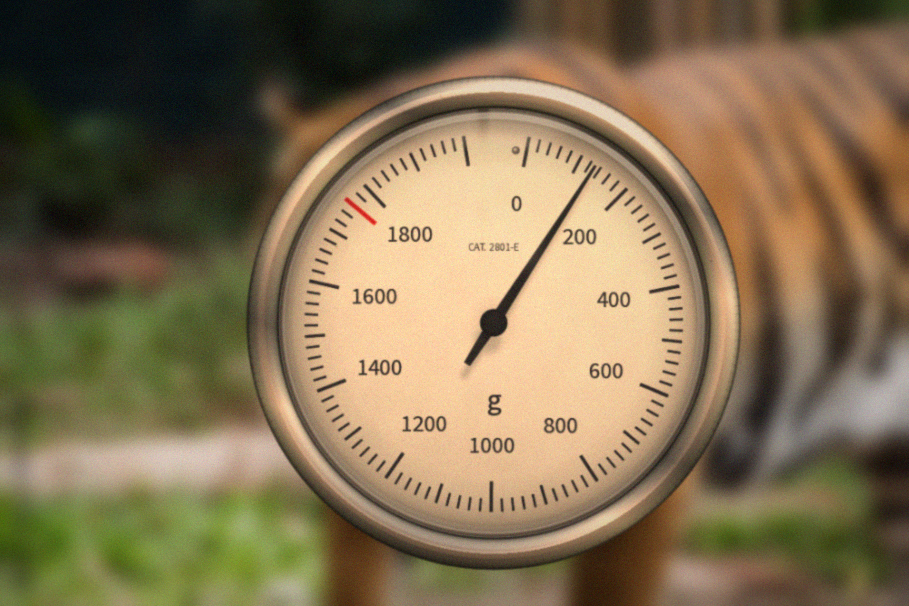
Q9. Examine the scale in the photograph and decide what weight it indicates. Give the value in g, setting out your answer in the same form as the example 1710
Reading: 130
